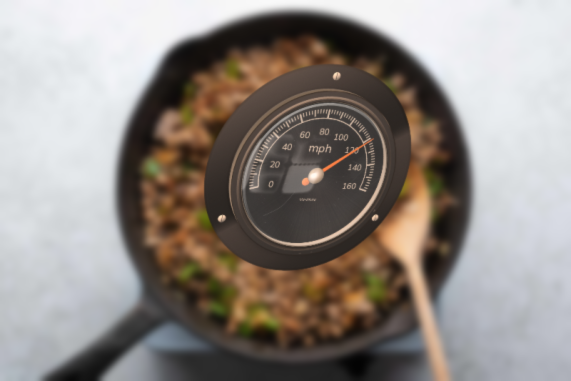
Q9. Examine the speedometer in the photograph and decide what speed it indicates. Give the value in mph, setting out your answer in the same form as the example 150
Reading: 120
